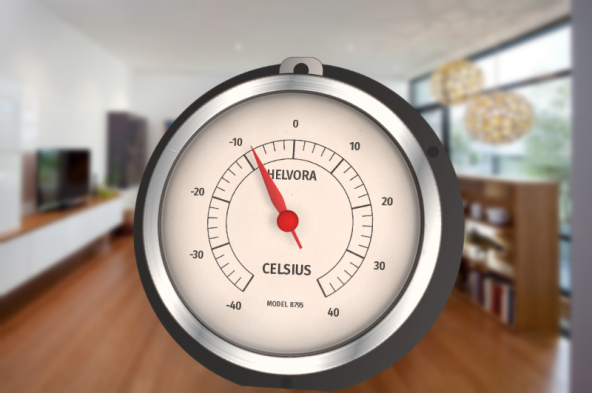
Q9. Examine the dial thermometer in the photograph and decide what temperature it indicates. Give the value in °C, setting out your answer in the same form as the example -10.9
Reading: -8
